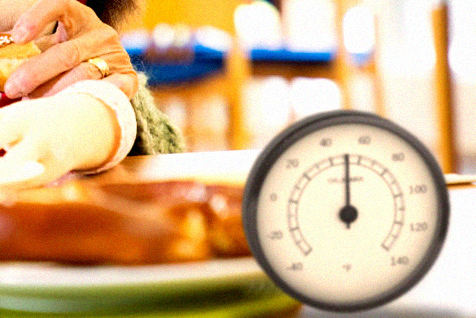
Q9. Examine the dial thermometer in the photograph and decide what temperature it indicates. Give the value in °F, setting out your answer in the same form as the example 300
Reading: 50
